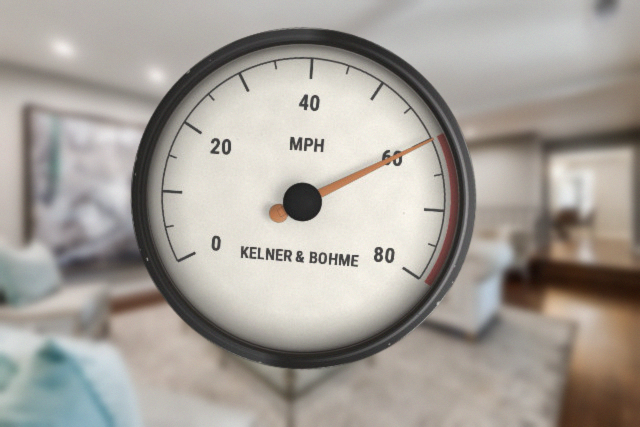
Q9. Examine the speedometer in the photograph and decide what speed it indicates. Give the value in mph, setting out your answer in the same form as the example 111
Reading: 60
